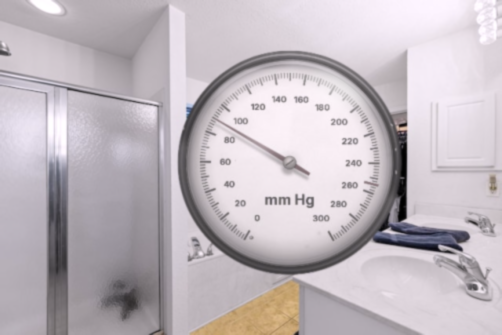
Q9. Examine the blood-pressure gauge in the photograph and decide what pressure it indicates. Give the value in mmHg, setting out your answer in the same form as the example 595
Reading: 90
